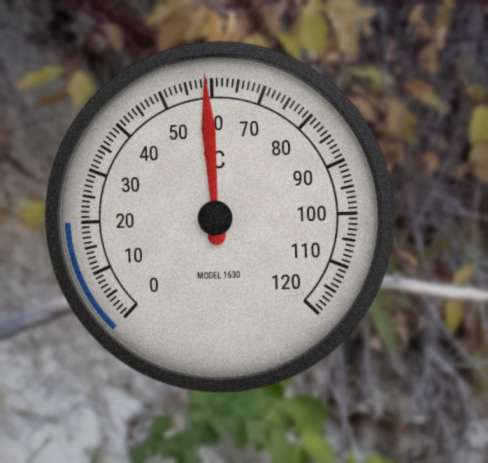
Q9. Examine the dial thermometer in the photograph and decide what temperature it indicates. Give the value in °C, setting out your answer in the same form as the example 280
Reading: 59
